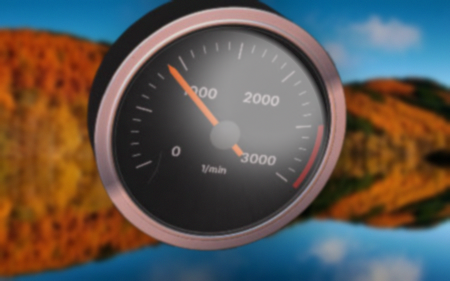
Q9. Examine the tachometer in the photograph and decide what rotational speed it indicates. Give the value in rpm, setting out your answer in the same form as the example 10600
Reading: 900
